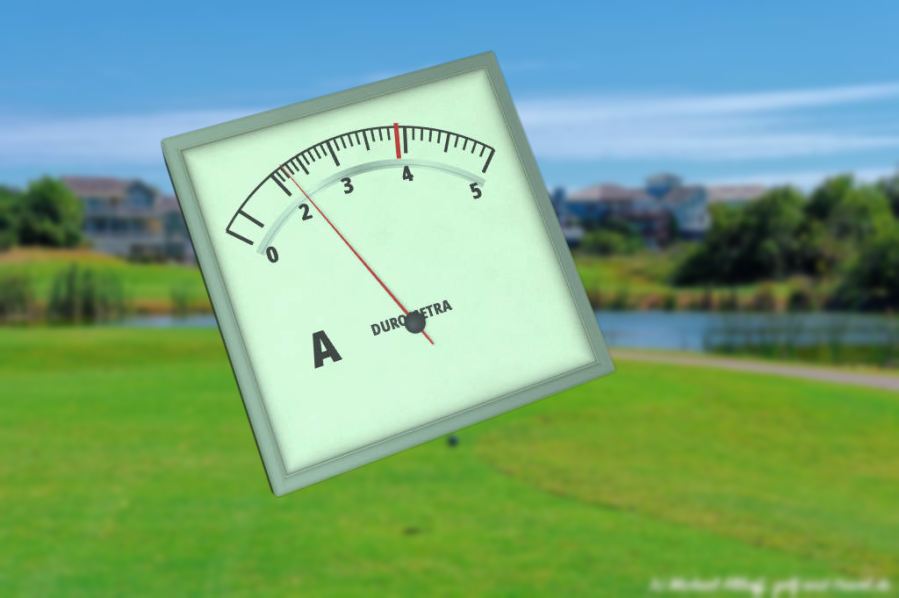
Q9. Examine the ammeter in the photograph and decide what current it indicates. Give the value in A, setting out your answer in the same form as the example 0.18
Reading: 2.2
